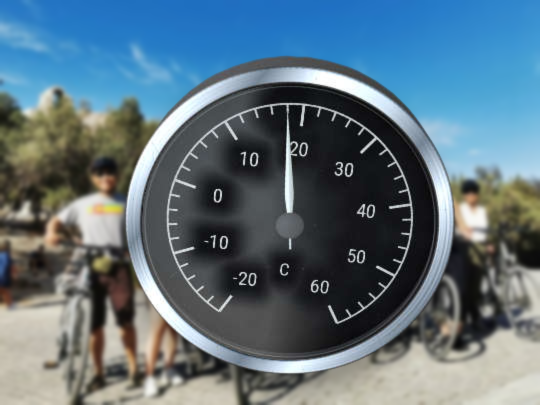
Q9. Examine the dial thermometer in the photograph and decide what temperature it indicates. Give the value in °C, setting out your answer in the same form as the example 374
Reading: 18
